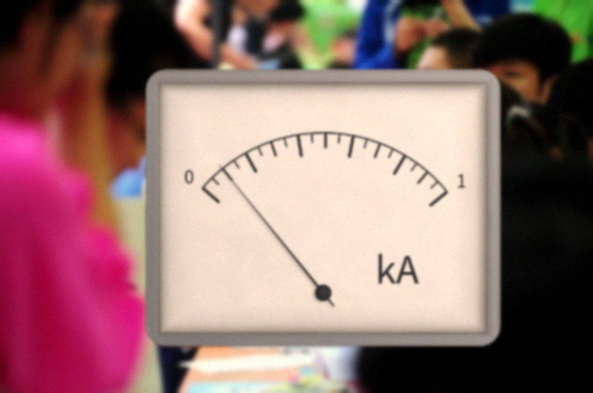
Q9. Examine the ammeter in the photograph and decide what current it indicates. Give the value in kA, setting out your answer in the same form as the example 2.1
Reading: 0.1
